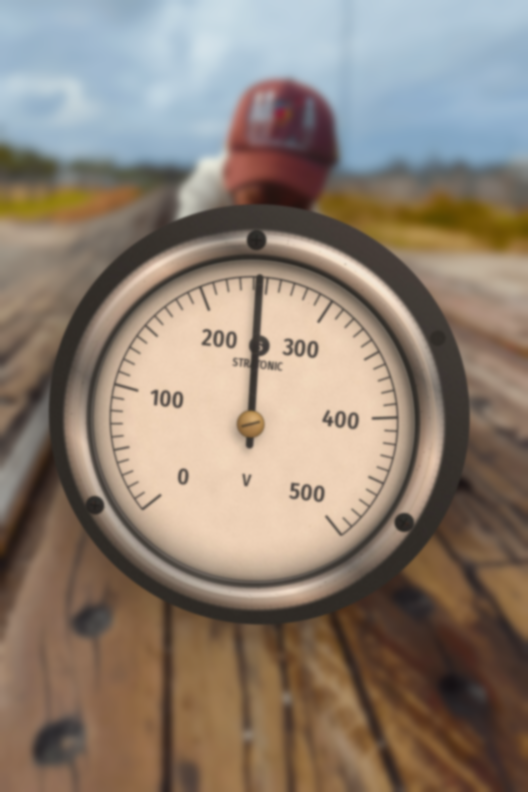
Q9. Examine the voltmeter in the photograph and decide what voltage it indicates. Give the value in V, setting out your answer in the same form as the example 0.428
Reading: 245
